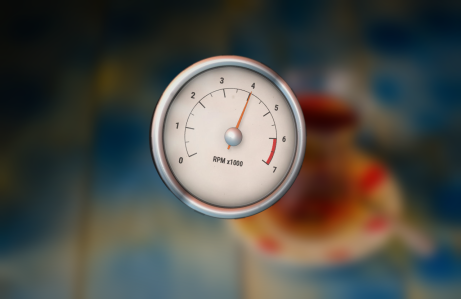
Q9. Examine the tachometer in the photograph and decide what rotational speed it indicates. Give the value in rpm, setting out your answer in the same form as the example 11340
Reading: 4000
